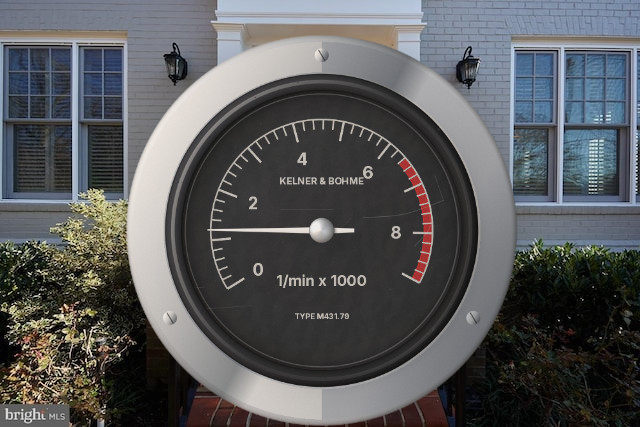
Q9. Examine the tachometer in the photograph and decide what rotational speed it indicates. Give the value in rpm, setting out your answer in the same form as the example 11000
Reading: 1200
